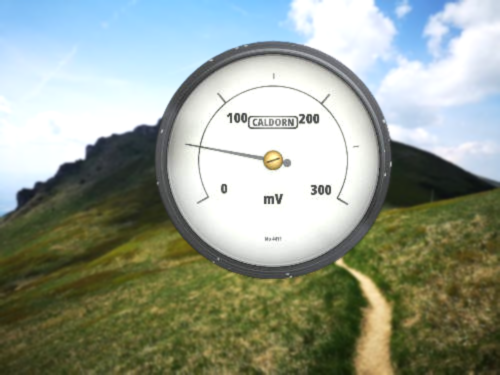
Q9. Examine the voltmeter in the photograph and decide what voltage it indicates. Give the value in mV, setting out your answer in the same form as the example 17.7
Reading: 50
